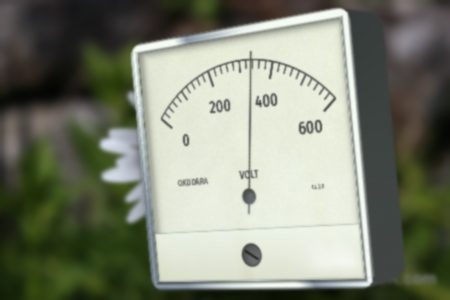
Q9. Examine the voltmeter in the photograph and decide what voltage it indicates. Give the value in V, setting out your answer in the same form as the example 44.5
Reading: 340
